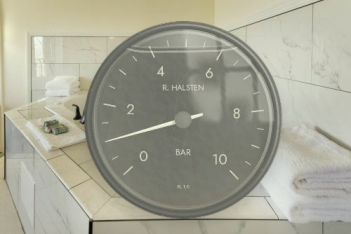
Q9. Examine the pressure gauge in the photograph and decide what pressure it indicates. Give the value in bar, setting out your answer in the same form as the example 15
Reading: 1
